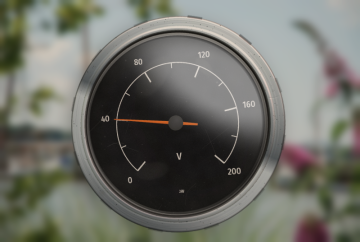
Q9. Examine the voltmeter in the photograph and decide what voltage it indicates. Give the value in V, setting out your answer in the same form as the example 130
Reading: 40
